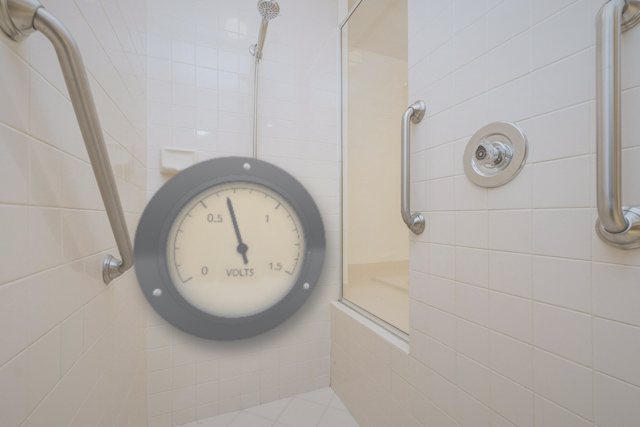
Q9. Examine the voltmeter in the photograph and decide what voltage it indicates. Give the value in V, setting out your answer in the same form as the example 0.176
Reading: 0.65
